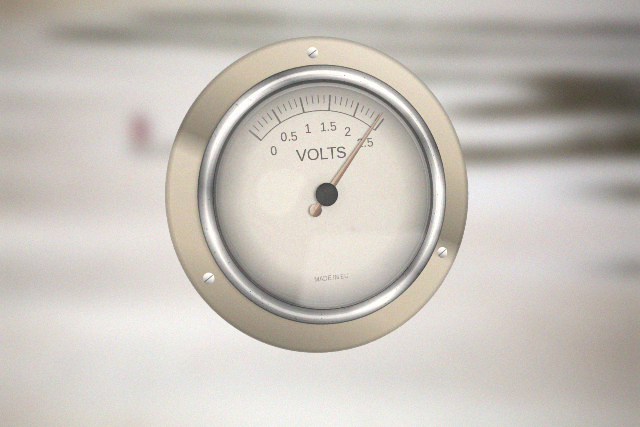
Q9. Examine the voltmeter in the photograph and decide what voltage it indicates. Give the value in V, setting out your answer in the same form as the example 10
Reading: 2.4
